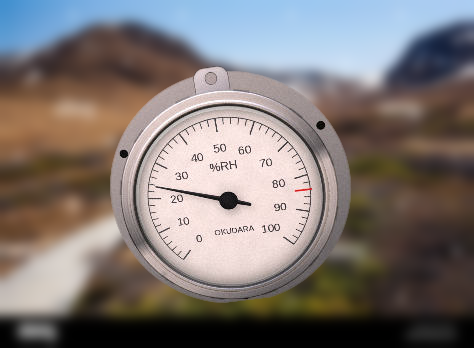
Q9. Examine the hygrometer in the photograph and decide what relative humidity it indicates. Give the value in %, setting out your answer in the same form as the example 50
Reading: 24
